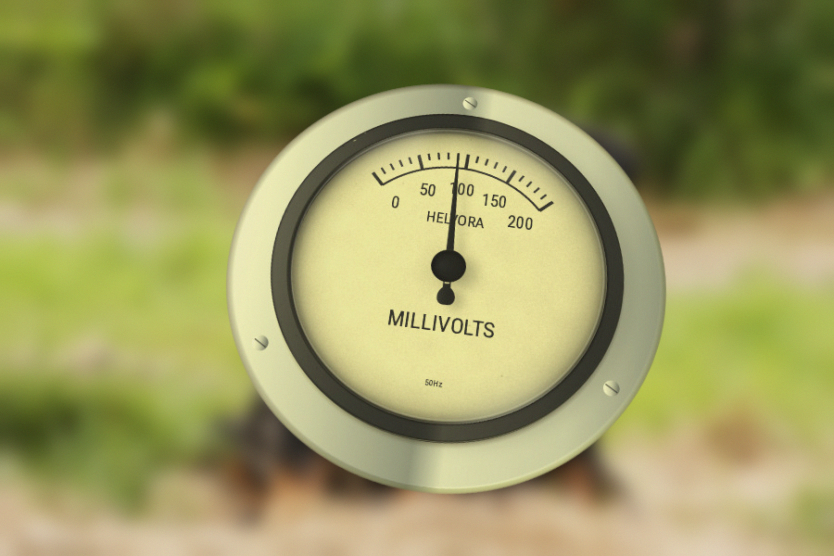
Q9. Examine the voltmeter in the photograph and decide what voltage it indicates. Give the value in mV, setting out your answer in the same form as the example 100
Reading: 90
